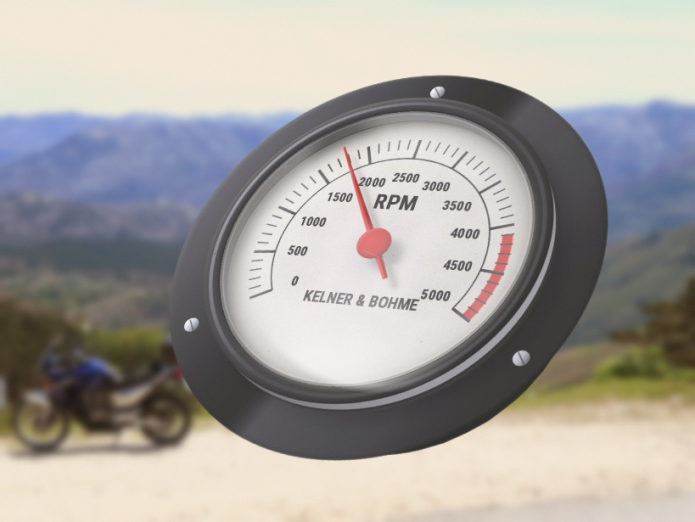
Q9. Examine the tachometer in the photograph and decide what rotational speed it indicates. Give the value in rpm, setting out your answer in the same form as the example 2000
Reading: 1800
